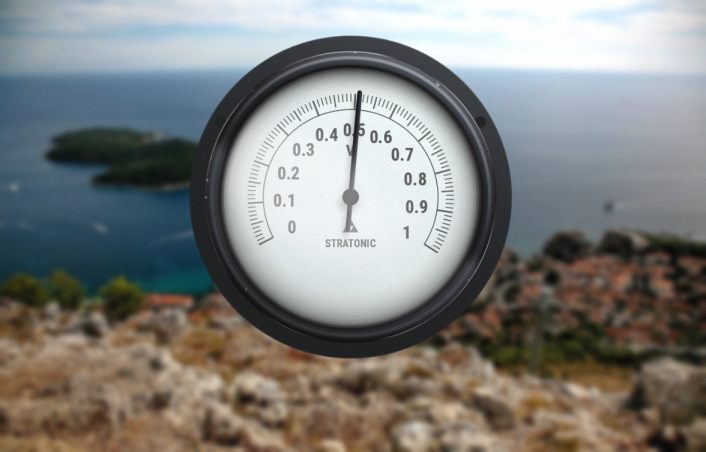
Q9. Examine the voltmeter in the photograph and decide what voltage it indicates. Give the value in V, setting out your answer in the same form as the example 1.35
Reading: 0.51
